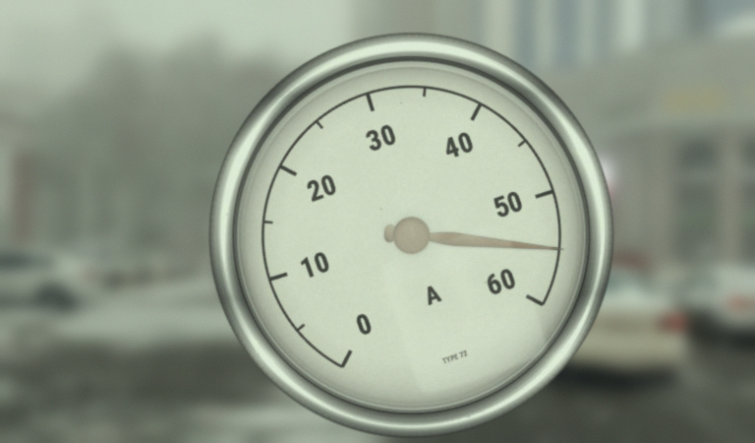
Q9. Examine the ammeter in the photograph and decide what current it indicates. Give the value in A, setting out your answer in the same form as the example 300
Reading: 55
